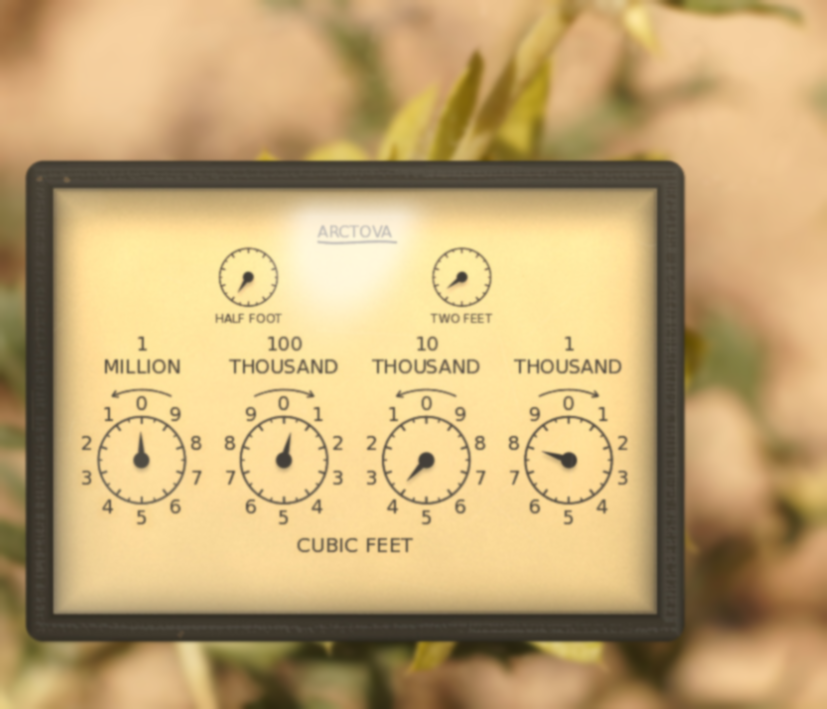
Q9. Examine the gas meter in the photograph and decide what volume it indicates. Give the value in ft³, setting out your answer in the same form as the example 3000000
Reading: 3800
